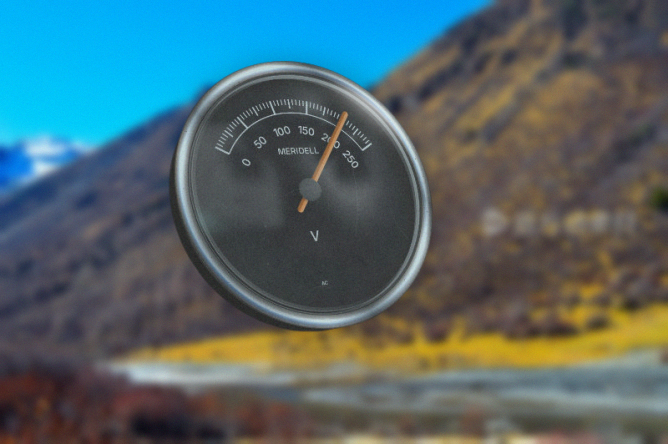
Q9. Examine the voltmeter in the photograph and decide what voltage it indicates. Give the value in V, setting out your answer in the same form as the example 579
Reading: 200
